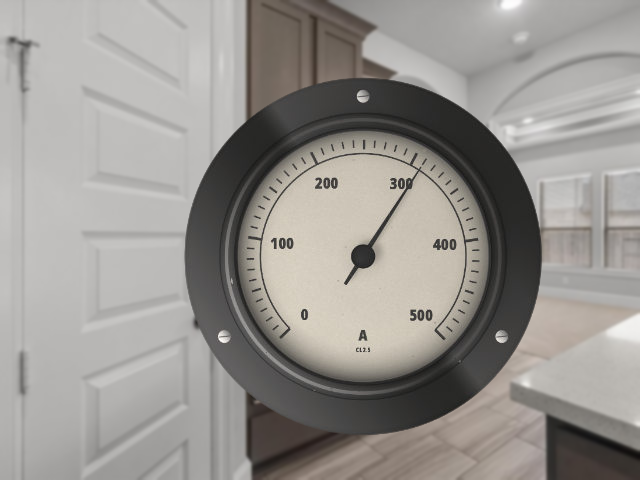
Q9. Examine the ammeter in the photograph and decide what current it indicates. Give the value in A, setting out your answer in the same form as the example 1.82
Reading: 310
